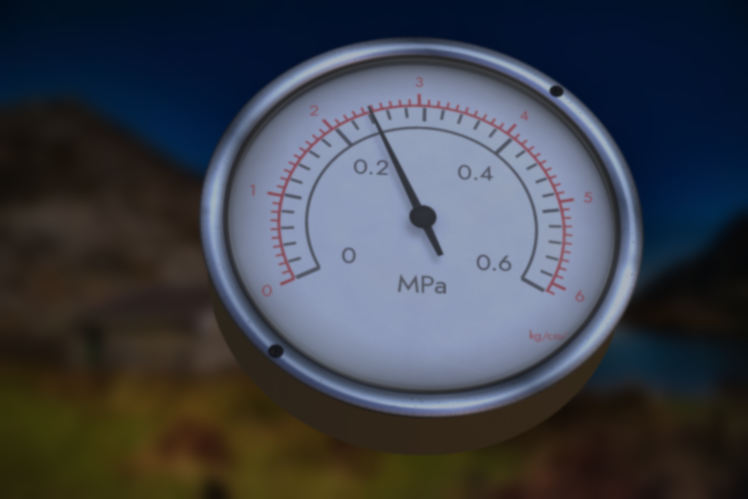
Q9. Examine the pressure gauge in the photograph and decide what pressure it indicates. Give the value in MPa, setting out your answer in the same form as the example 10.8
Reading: 0.24
